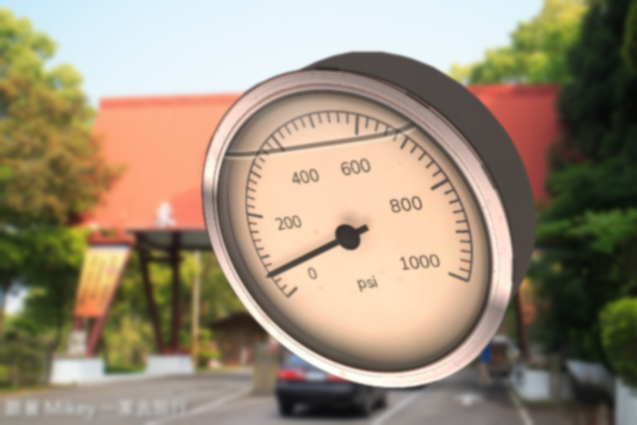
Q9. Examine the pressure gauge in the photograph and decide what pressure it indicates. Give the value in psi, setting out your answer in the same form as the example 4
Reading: 60
